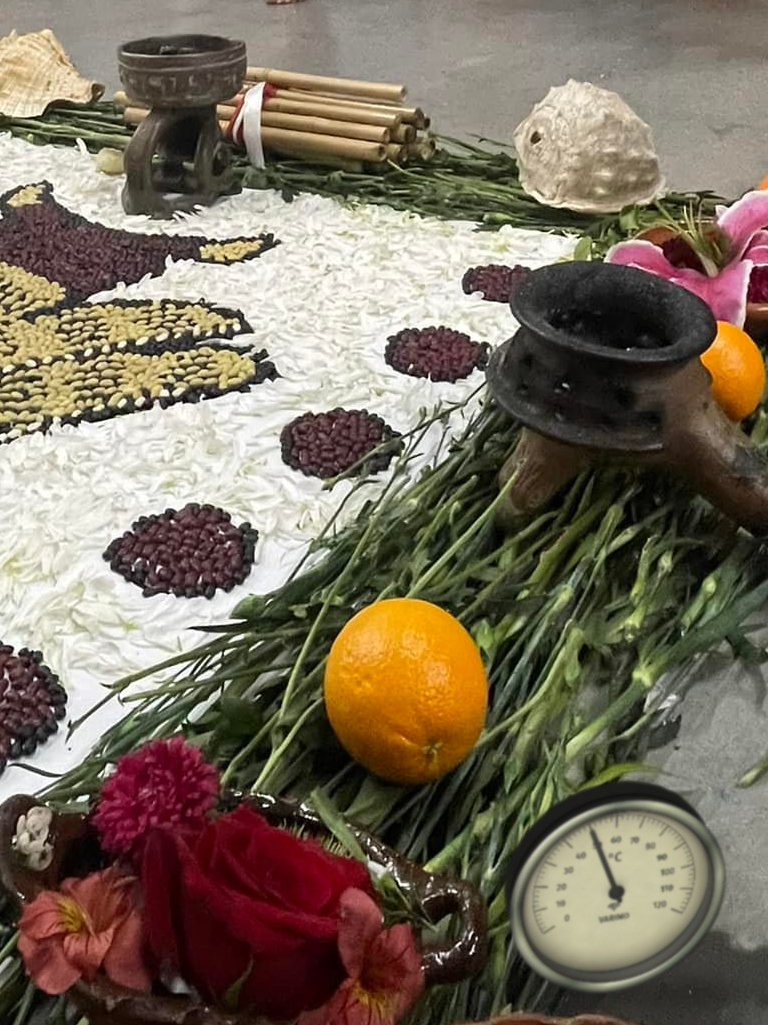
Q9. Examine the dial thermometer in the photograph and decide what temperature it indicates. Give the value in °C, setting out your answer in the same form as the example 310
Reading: 50
